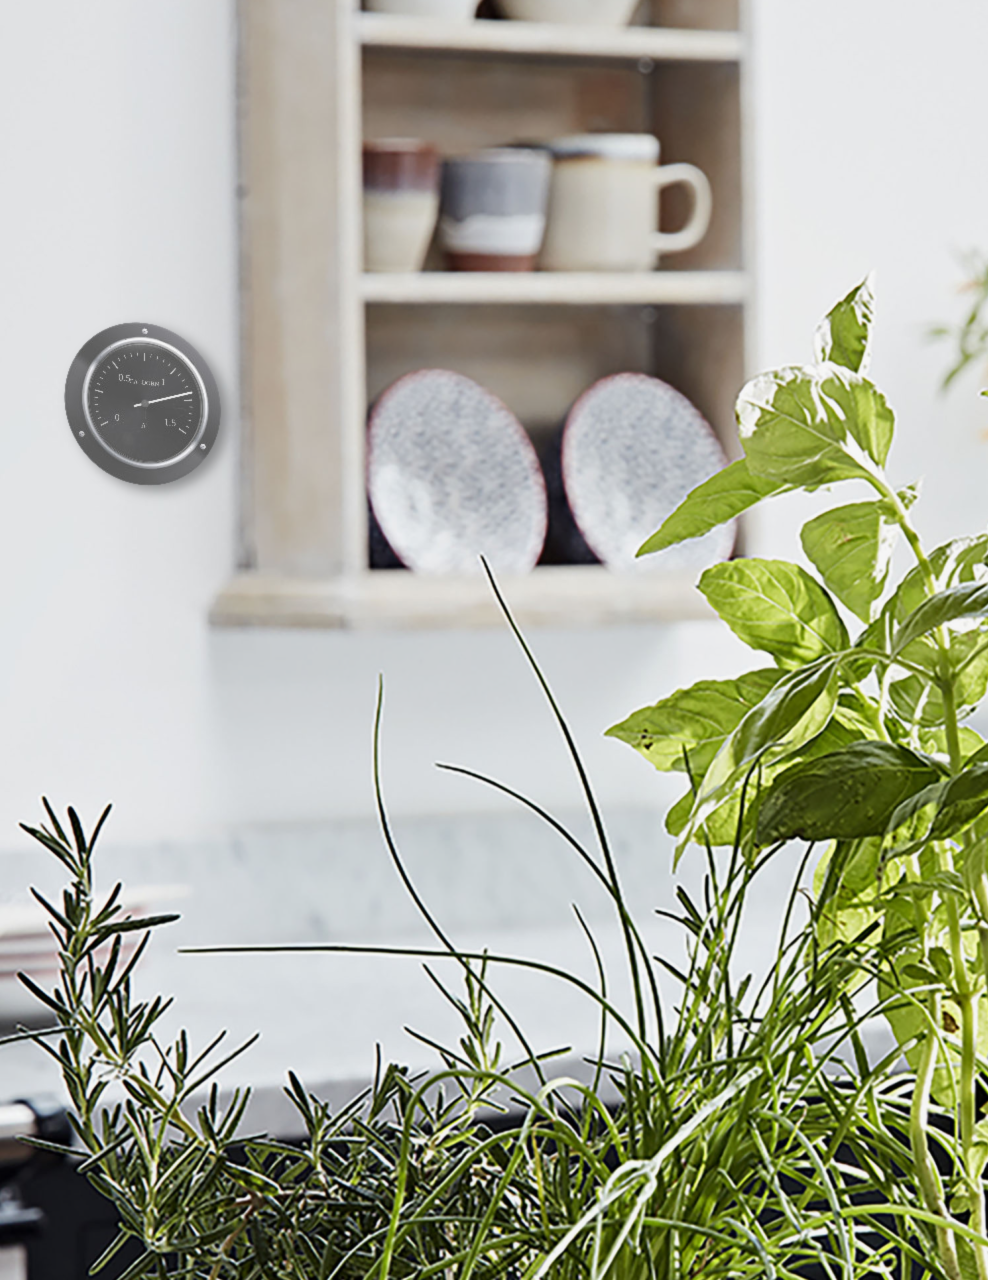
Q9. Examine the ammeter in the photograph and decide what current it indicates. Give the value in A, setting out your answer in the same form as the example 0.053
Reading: 1.2
